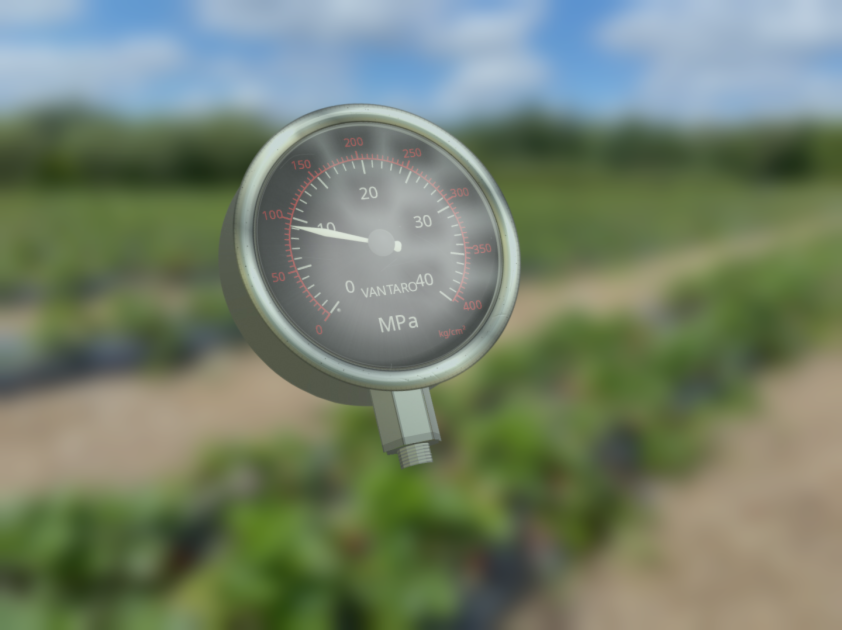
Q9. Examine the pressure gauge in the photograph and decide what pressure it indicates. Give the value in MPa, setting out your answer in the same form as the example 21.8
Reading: 9
